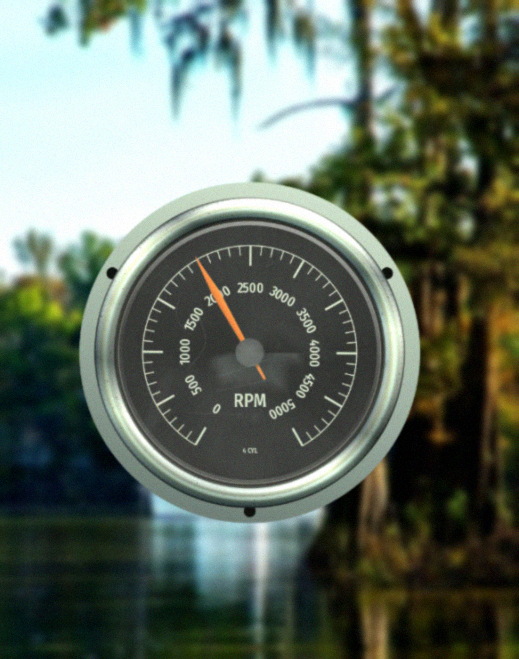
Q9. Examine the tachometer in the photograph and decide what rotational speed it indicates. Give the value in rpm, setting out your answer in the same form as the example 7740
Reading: 2000
